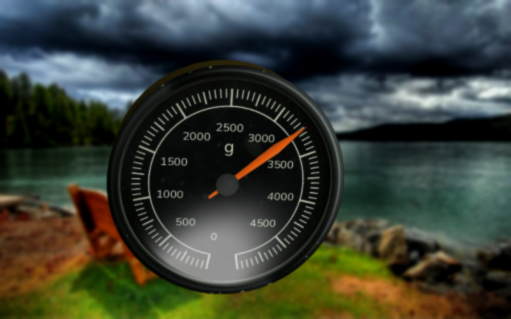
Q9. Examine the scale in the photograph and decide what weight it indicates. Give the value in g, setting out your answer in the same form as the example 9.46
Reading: 3250
